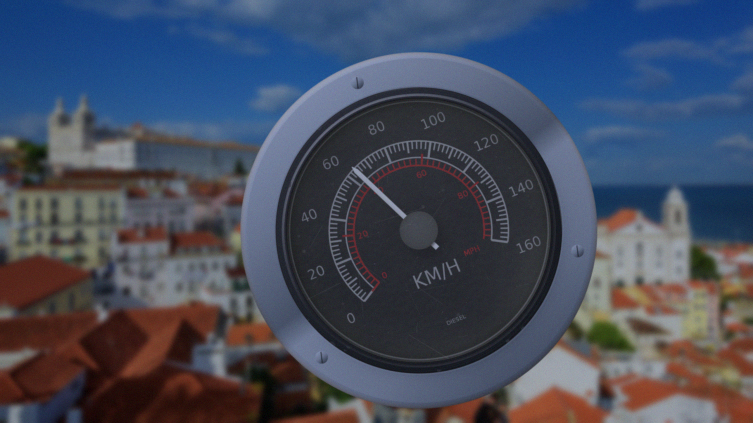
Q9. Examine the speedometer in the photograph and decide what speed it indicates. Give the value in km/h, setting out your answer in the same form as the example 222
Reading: 64
